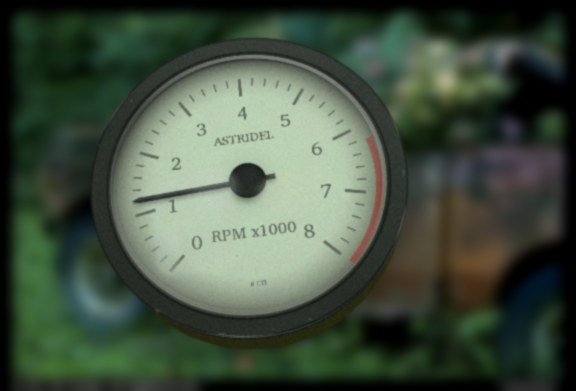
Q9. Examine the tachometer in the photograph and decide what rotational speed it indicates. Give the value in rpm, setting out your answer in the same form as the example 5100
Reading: 1200
